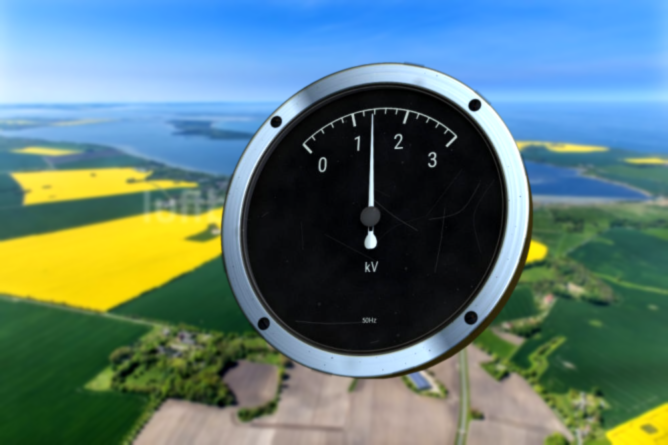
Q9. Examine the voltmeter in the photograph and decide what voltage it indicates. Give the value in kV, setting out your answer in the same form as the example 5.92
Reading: 1.4
